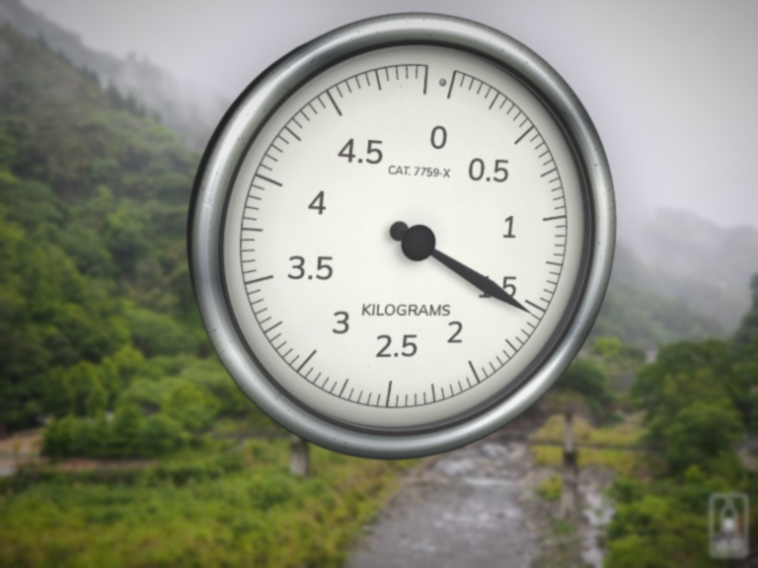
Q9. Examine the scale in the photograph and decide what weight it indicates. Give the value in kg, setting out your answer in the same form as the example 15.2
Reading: 1.55
